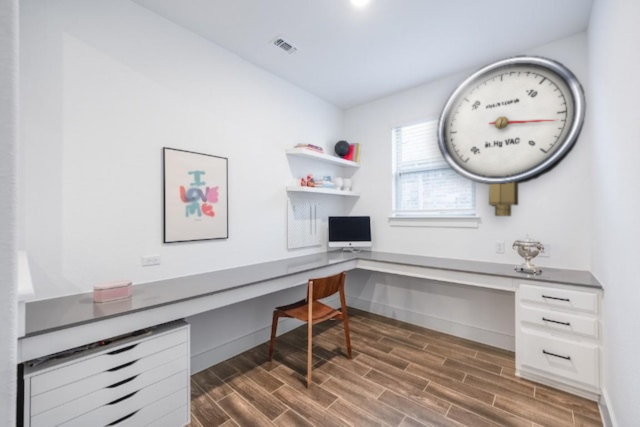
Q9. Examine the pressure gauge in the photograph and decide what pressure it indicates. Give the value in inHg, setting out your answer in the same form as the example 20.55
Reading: -4
